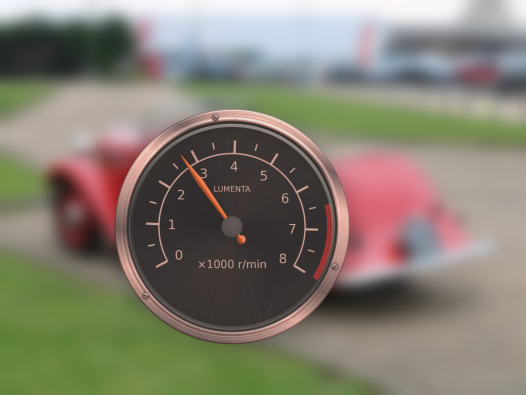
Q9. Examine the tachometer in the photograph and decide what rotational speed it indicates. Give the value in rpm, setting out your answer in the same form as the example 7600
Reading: 2750
